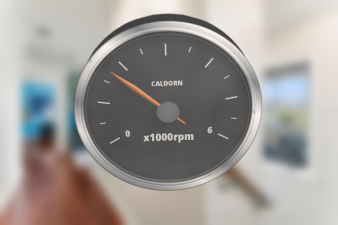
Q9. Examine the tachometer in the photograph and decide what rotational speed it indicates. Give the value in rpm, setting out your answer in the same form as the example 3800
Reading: 1750
